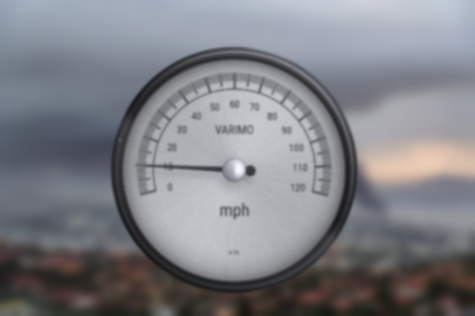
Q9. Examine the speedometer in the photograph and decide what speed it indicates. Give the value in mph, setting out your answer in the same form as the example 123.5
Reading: 10
